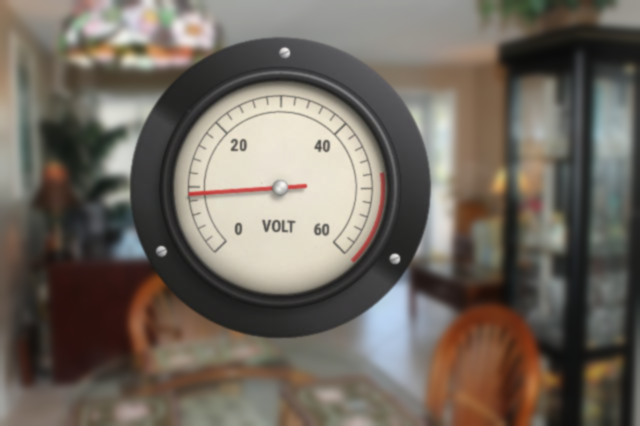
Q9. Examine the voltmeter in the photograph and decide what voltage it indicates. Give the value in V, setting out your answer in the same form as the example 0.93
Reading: 9
